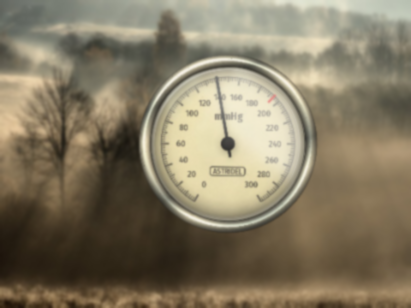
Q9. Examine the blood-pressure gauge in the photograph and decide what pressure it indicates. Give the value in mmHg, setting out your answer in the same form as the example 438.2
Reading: 140
